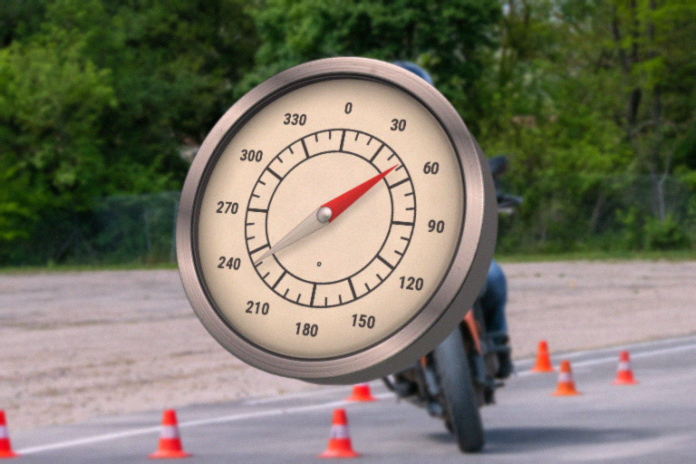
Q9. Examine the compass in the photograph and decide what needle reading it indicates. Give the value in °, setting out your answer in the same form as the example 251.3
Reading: 50
